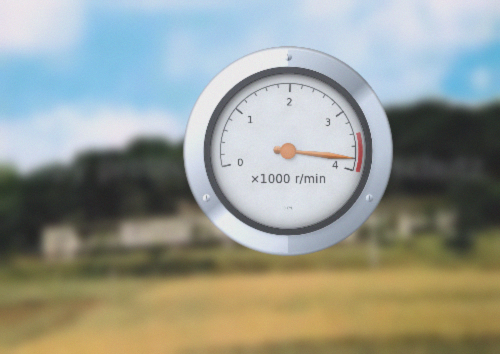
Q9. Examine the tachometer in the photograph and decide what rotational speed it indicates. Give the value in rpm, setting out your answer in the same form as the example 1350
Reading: 3800
